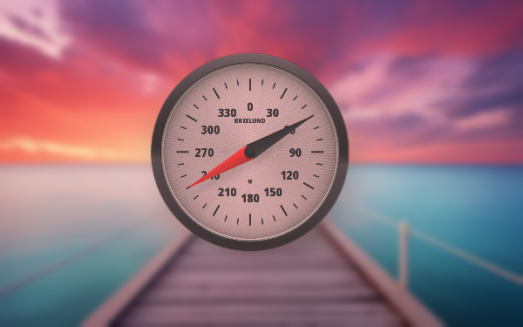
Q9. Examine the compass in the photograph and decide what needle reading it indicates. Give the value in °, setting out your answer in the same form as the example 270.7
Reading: 240
